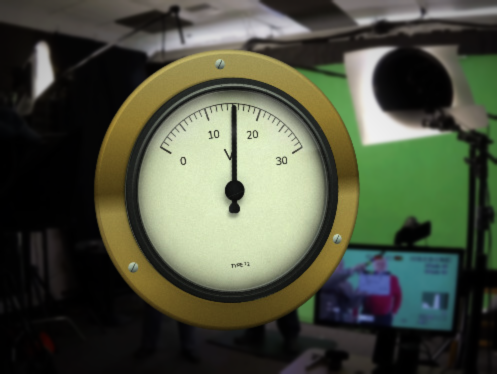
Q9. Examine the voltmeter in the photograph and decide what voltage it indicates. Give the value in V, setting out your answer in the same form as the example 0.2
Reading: 15
